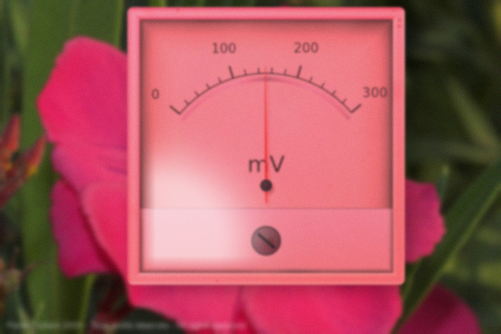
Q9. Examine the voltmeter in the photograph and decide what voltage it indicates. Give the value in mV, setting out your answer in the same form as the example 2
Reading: 150
